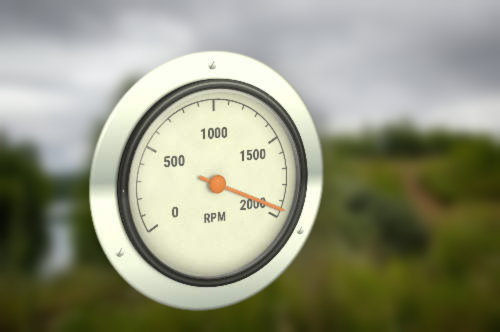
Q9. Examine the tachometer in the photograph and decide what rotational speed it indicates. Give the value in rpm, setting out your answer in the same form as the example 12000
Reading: 1950
